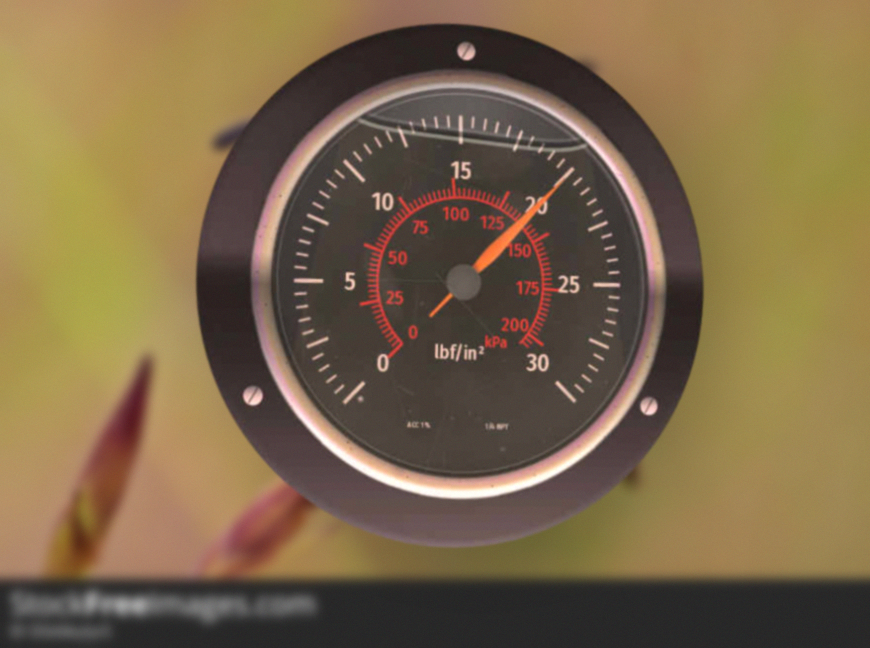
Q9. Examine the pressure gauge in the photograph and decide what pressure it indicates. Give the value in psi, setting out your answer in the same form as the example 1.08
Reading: 20
